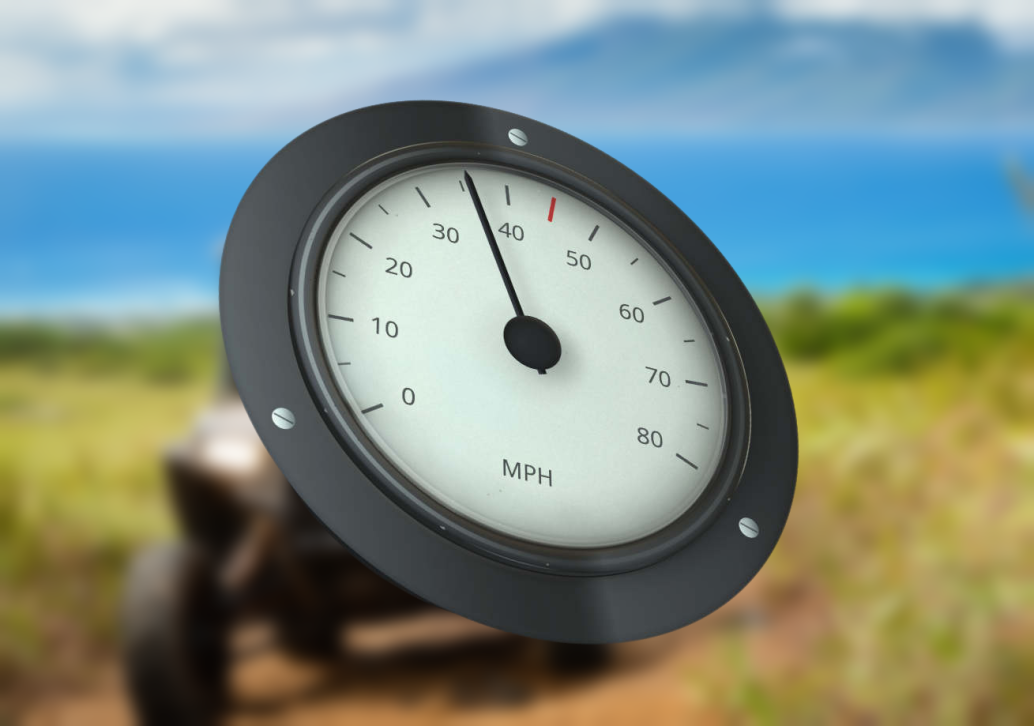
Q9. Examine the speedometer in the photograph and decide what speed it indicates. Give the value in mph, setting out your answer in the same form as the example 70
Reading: 35
